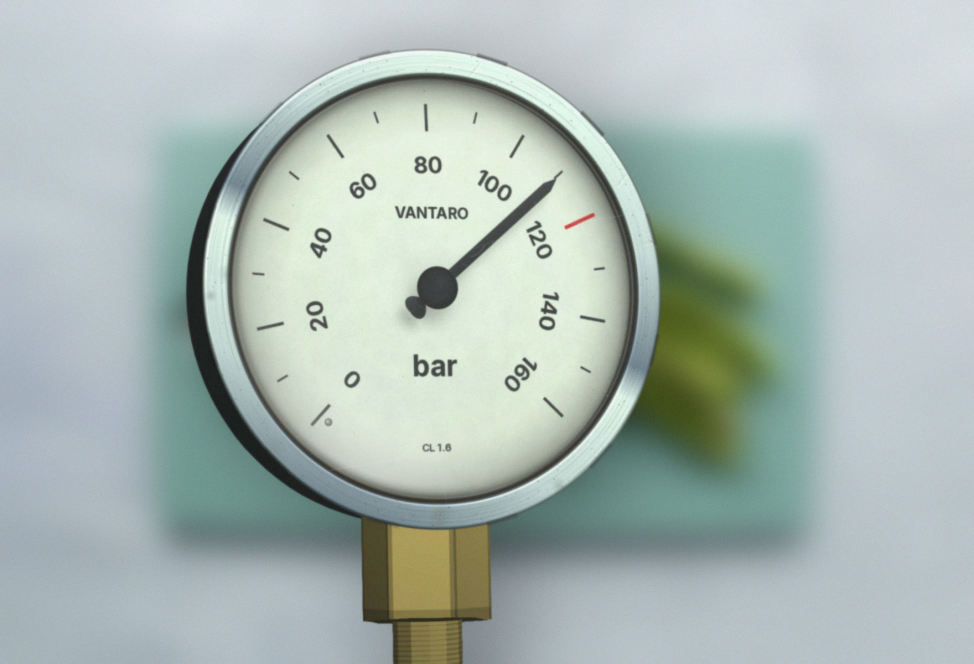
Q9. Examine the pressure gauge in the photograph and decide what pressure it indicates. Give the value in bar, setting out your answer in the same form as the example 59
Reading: 110
